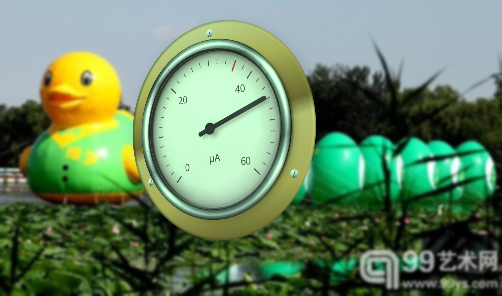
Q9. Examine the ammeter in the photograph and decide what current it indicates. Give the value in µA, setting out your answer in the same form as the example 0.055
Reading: 46
